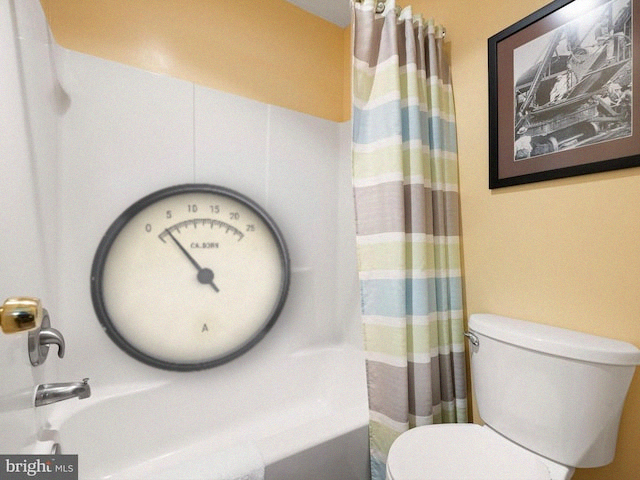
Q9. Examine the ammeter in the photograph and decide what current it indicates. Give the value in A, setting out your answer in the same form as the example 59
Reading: 2.5
